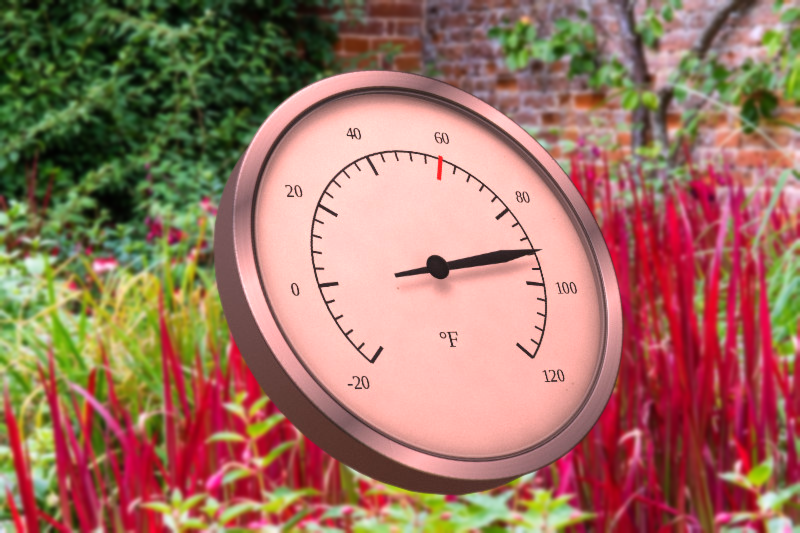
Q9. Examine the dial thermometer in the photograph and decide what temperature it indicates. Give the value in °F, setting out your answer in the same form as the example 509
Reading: 92
